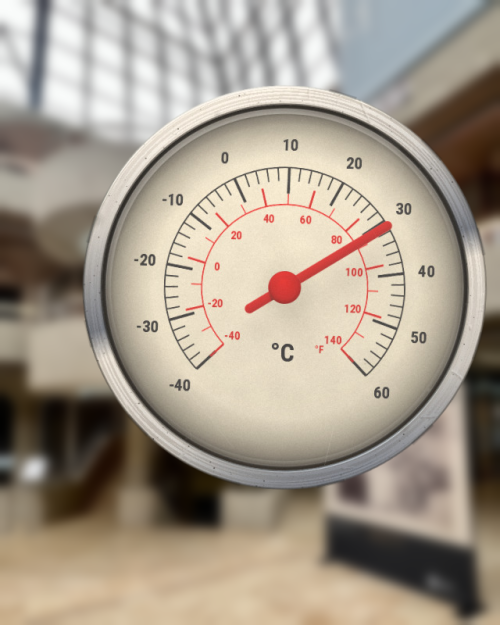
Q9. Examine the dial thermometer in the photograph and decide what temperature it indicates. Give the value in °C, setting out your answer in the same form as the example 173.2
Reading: 31
